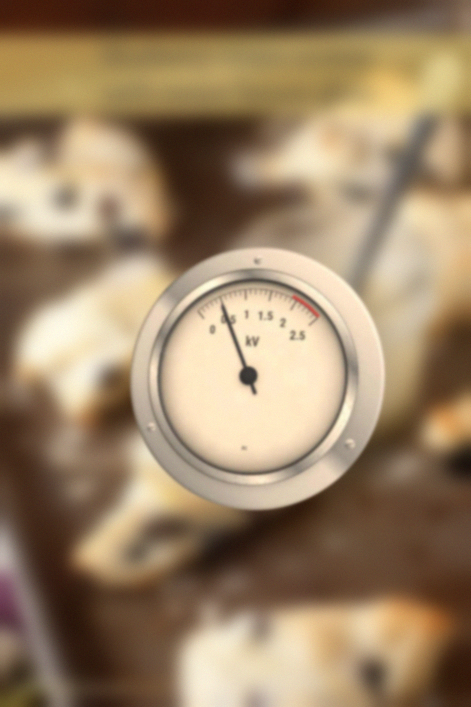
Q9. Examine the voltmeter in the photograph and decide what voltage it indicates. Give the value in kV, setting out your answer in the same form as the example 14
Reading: 0.5
